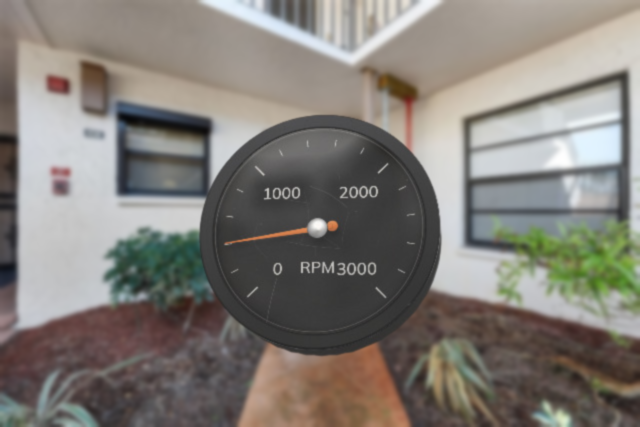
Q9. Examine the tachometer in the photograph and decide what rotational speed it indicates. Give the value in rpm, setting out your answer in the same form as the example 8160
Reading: 400
